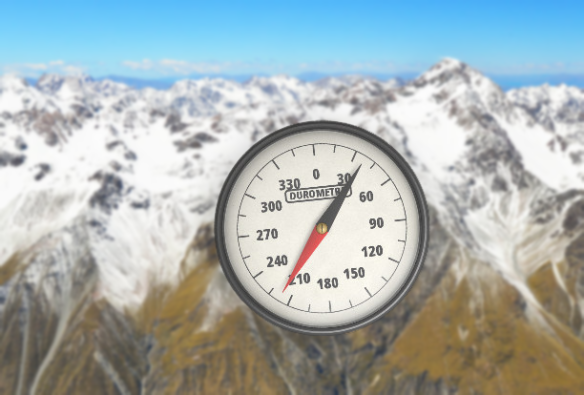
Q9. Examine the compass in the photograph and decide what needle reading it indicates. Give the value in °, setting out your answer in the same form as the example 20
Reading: 217.5
